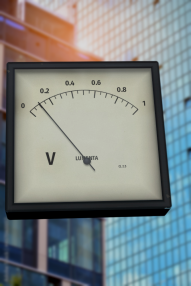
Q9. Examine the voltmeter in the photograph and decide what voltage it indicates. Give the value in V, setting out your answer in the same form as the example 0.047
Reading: 0.1
